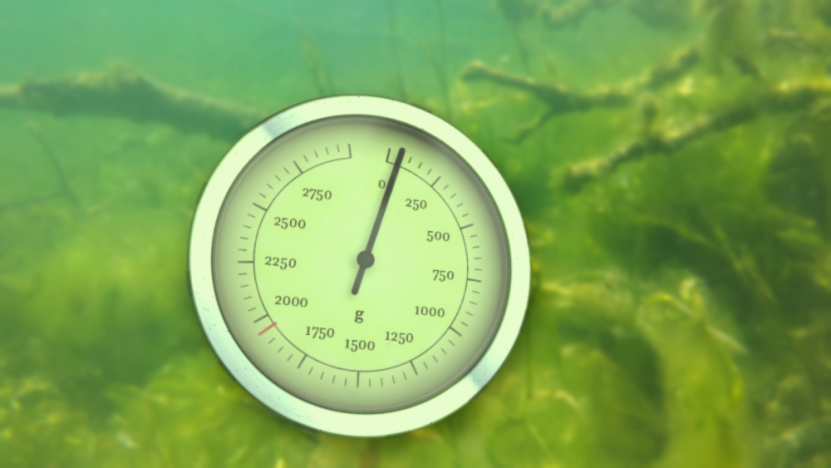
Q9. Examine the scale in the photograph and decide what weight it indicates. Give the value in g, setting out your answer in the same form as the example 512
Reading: 50
